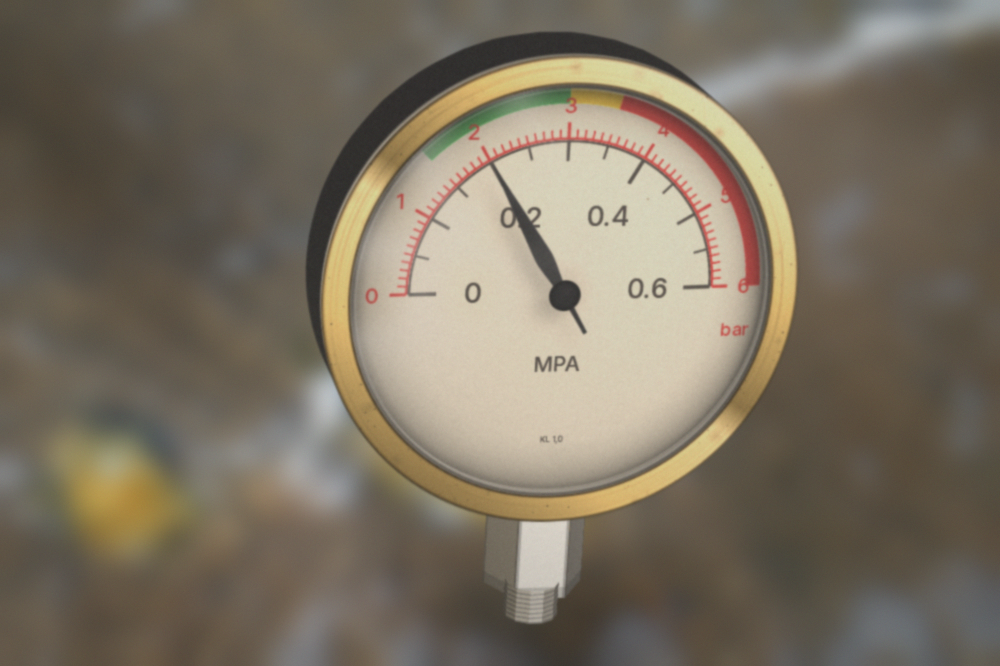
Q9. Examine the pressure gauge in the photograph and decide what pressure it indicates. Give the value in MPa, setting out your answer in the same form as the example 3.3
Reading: 0.2
